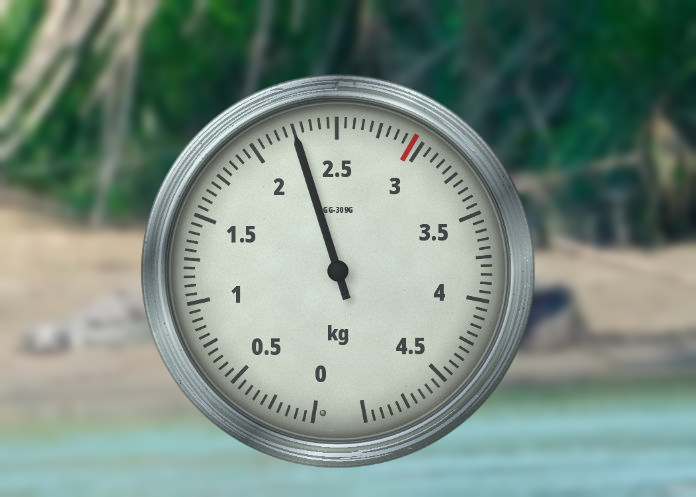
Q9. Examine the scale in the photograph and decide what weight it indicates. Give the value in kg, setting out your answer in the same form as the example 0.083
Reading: 2.25
